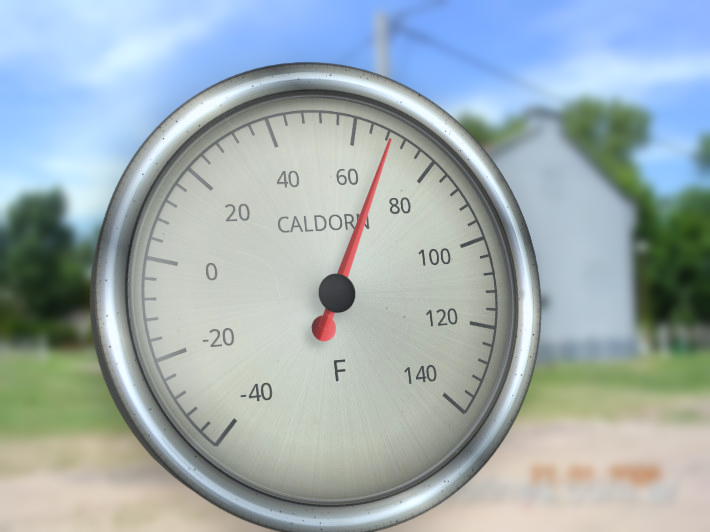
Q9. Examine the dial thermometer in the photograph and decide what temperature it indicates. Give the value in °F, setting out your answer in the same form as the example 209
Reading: 68
